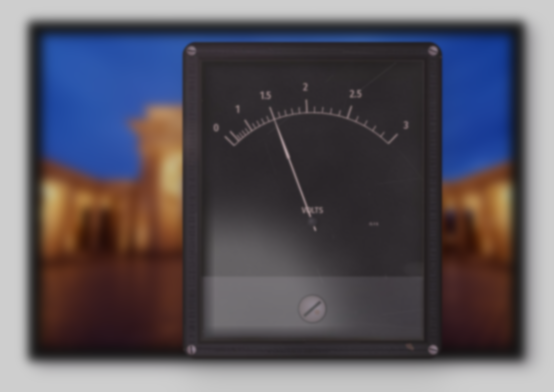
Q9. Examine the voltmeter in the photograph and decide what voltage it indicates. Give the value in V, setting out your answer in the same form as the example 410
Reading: 1.5
